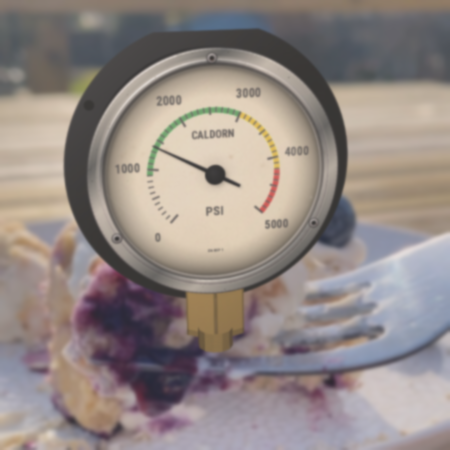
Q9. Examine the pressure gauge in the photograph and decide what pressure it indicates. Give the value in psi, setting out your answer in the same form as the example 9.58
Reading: 1400
